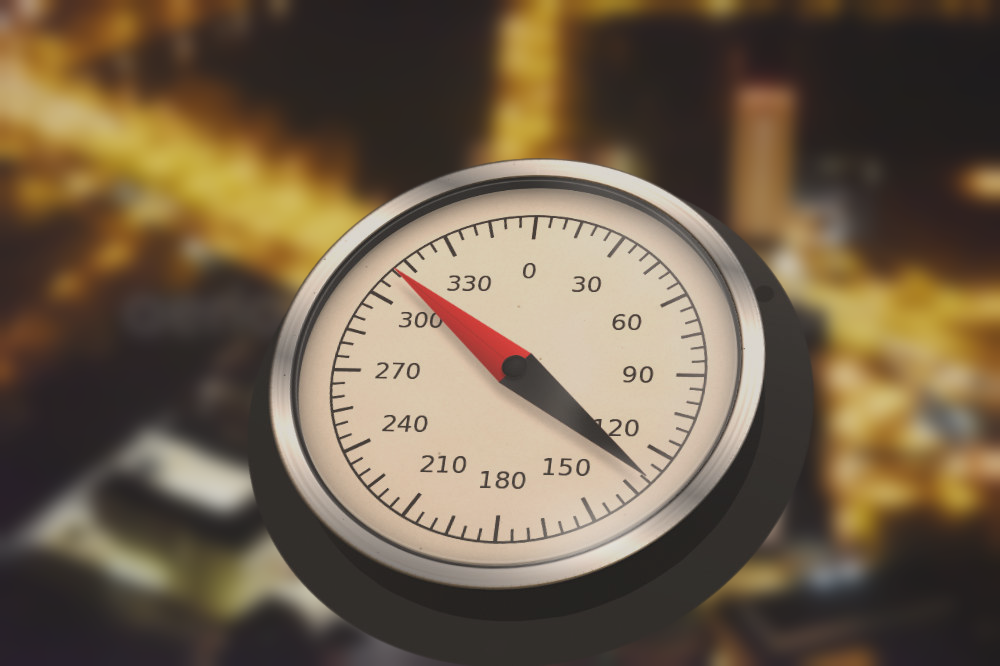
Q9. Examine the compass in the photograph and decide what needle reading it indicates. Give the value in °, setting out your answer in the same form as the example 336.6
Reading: 310
